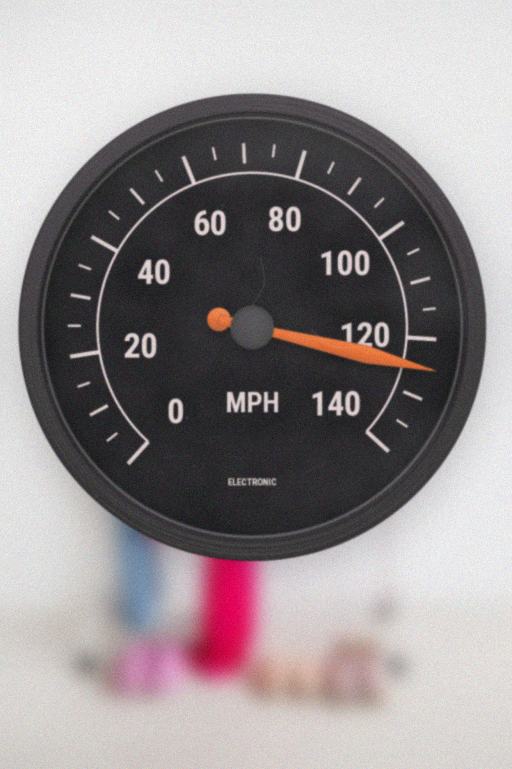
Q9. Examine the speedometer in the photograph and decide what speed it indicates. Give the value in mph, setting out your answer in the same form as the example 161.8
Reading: 125
